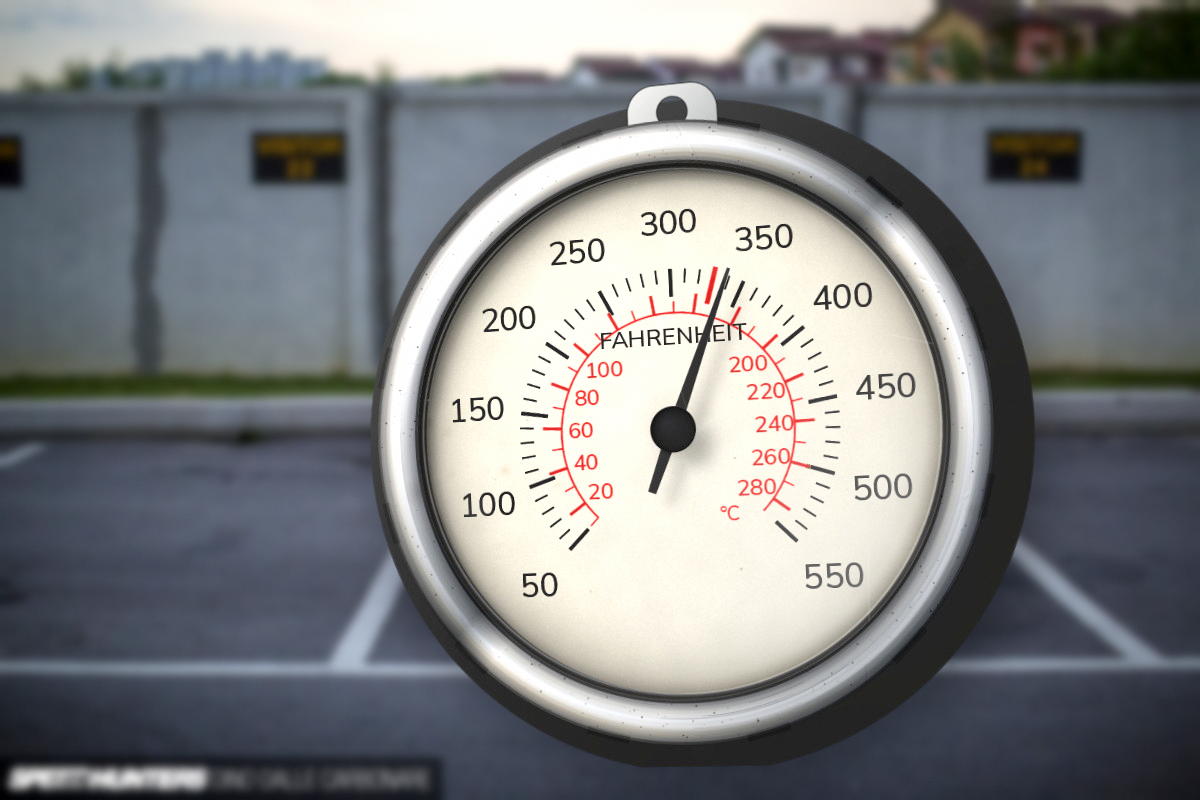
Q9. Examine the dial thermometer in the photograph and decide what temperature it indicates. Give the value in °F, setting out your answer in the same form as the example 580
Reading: 340
